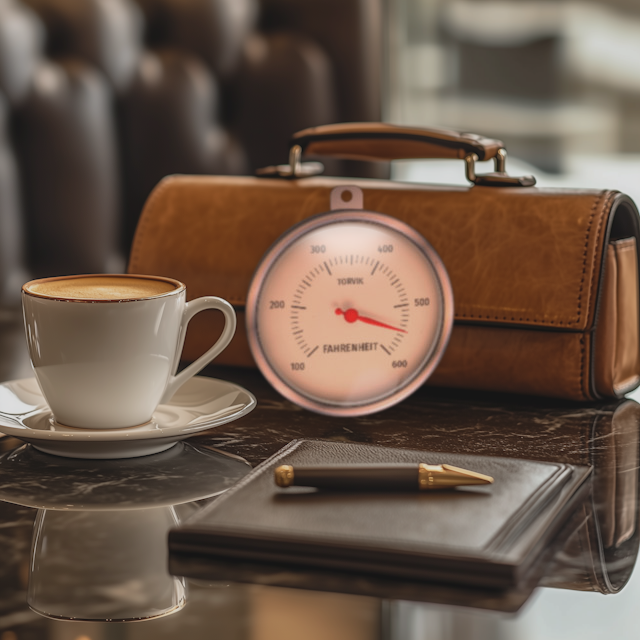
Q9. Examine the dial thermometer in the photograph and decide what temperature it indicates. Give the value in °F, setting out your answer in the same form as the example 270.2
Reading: 550
